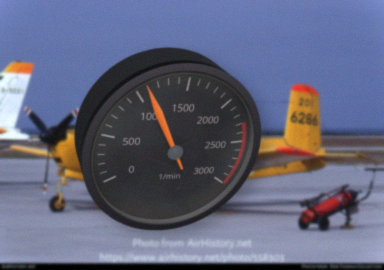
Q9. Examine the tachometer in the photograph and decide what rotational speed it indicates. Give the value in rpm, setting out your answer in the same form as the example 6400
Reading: 1100
